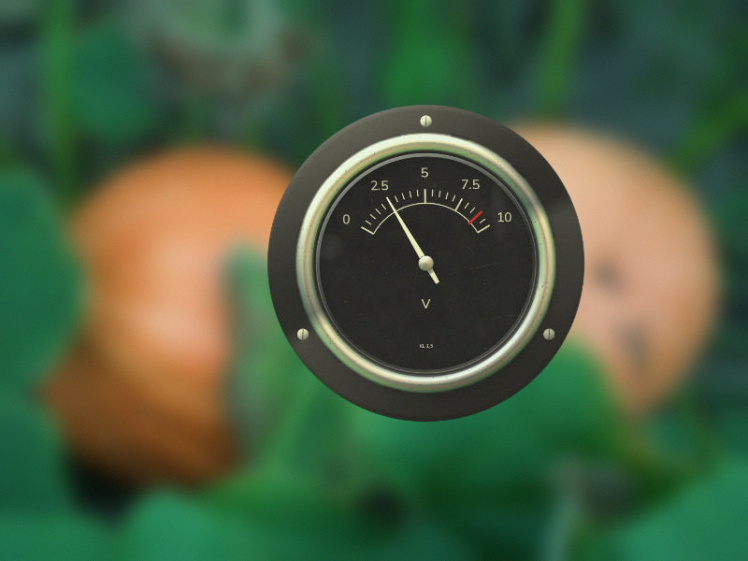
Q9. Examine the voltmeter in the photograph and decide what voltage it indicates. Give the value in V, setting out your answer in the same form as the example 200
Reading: 2.5
